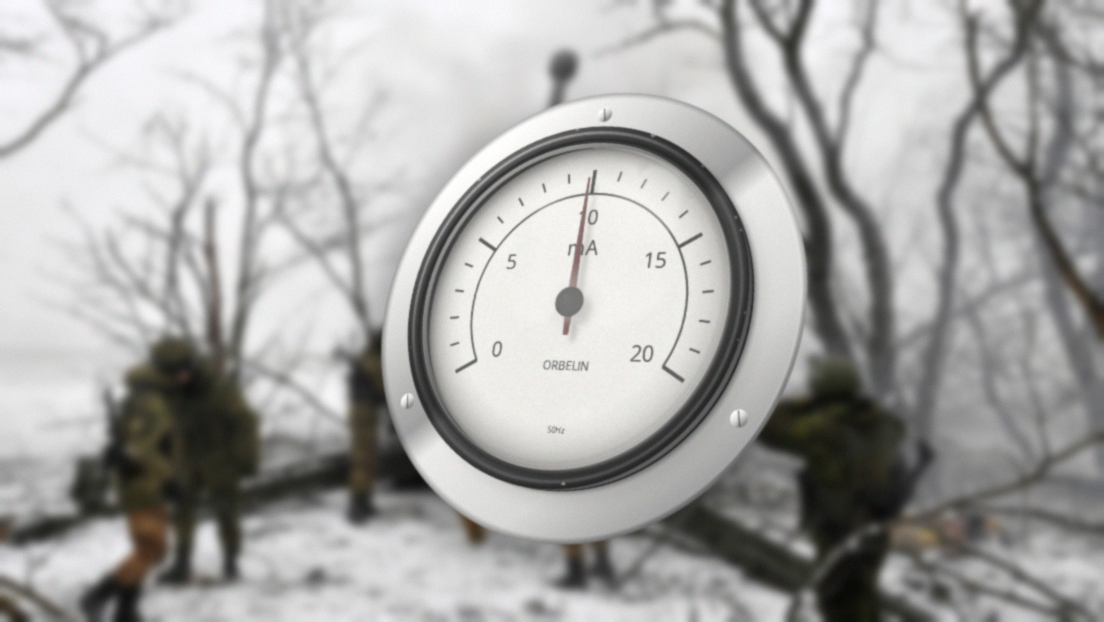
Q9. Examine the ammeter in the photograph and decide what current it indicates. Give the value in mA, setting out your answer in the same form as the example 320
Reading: 10
